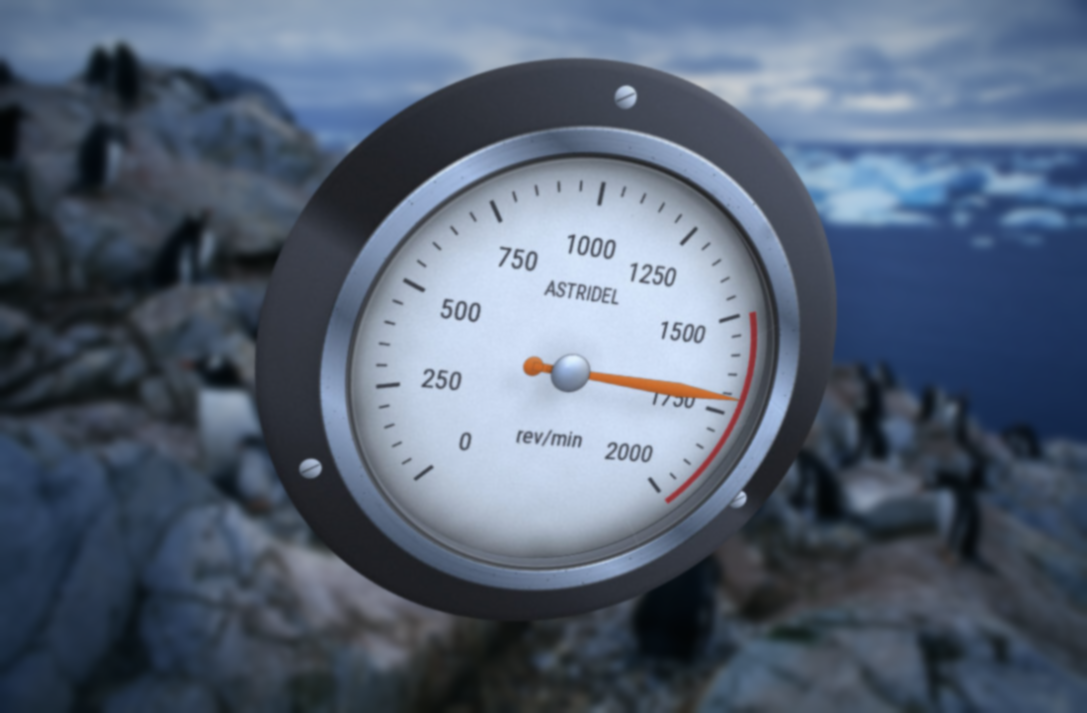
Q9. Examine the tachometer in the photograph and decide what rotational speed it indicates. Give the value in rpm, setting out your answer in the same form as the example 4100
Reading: 1700
